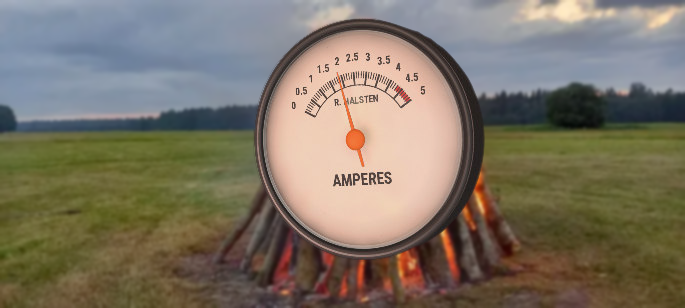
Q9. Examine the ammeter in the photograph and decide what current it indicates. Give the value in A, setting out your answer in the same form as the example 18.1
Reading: 2
